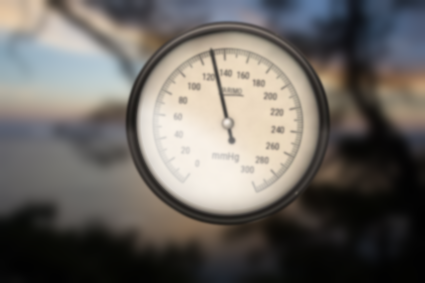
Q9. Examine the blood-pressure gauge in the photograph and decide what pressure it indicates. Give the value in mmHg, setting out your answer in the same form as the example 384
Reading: 130
